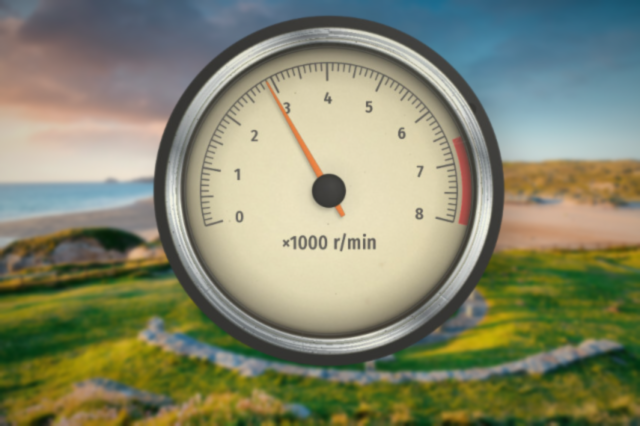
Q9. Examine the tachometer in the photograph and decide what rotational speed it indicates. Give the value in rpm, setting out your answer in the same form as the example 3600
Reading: 2900
